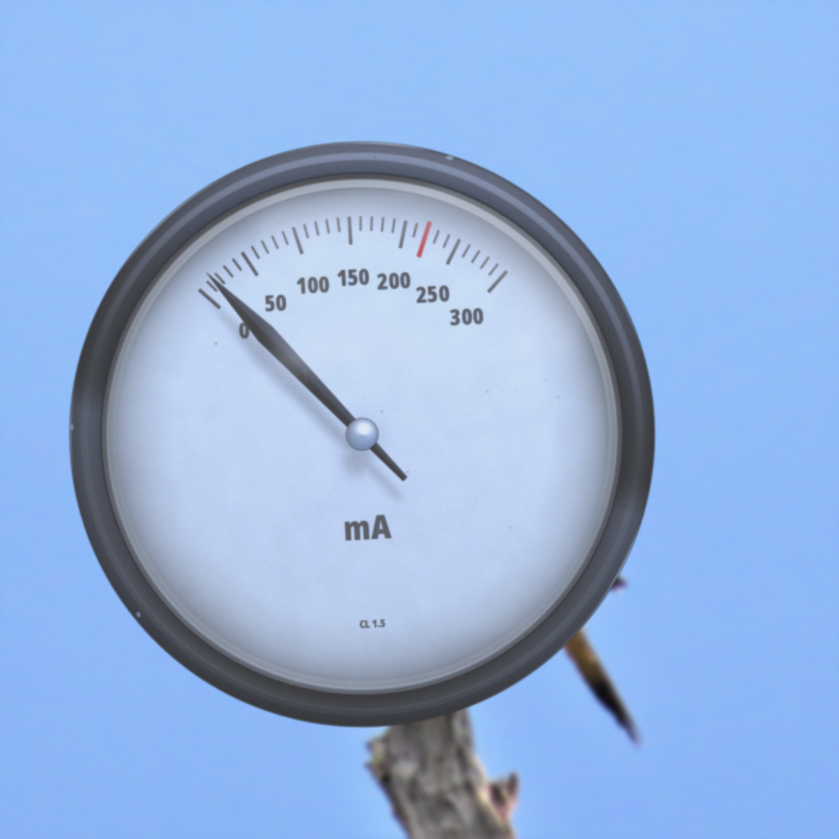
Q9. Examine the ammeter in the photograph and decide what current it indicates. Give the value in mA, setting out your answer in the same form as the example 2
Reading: 15
